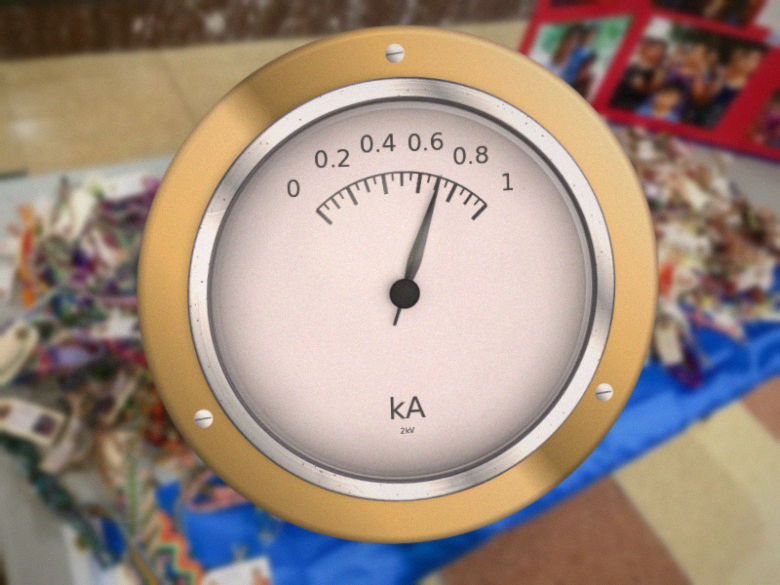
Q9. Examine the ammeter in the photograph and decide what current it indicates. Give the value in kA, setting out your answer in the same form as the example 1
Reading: 0.7
